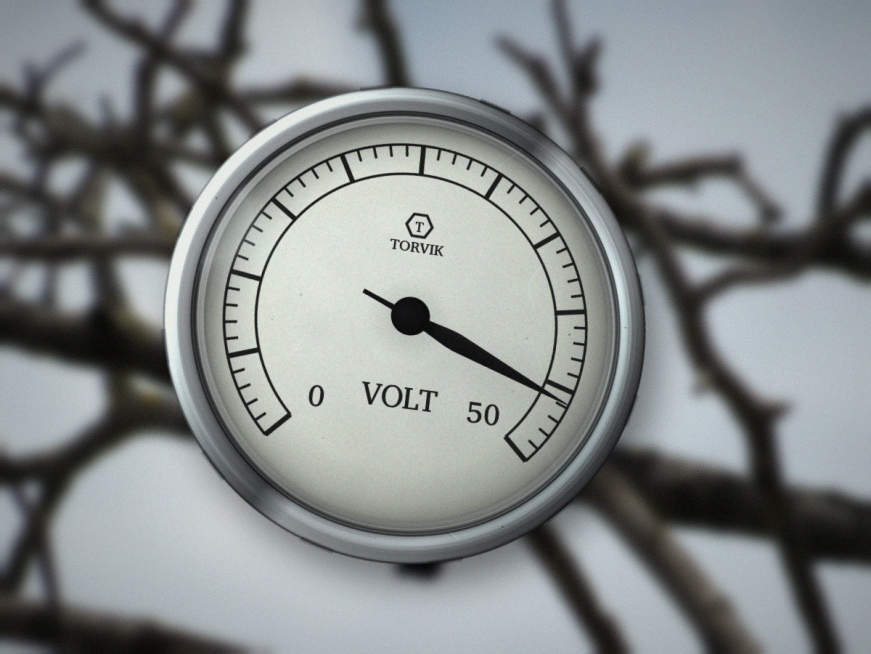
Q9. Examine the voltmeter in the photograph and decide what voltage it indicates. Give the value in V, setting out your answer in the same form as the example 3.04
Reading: 46
